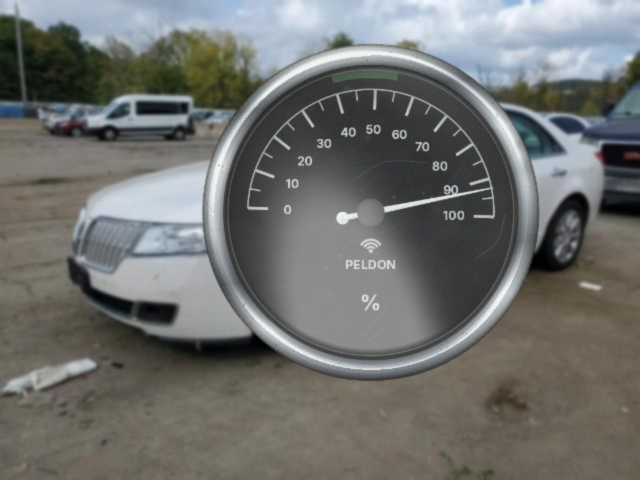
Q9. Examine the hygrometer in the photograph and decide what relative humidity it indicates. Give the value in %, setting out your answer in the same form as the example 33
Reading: 92.5
